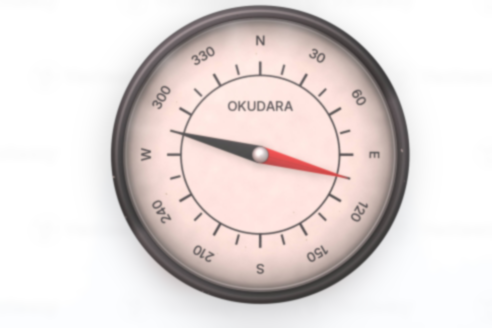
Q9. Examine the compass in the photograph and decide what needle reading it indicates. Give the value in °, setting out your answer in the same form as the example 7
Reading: 105
